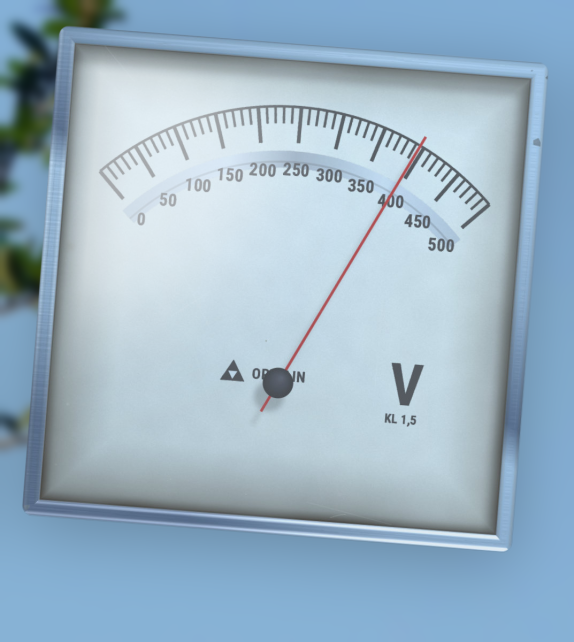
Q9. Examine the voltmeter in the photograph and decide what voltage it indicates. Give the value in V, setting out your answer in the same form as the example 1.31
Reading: 395
